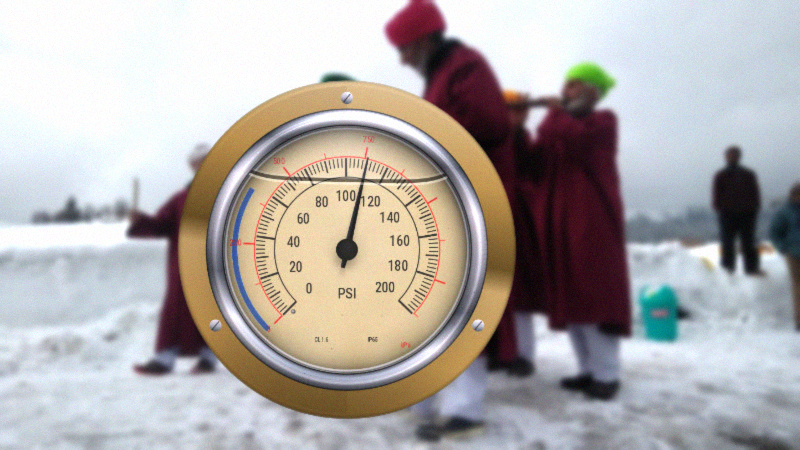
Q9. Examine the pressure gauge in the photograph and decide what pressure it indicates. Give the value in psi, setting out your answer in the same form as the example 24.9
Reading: 110
